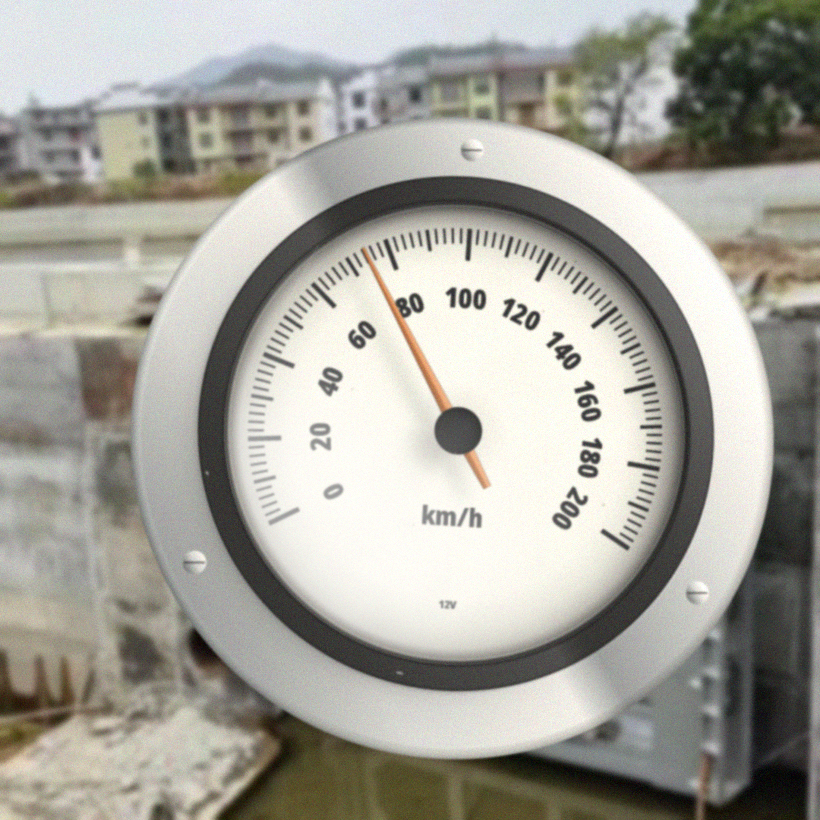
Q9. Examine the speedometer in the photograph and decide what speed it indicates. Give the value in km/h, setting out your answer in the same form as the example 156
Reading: 74
